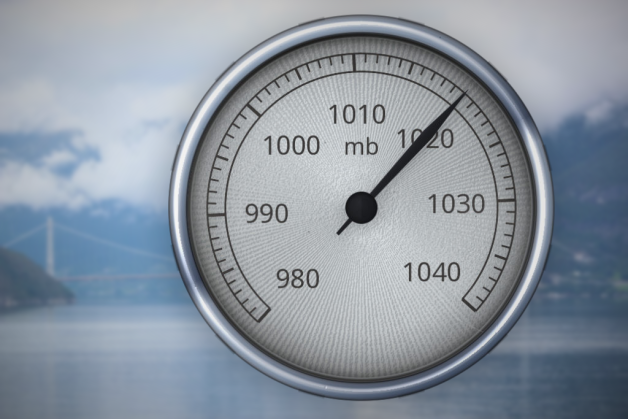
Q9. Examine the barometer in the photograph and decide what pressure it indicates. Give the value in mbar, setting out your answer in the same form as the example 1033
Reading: 1020
